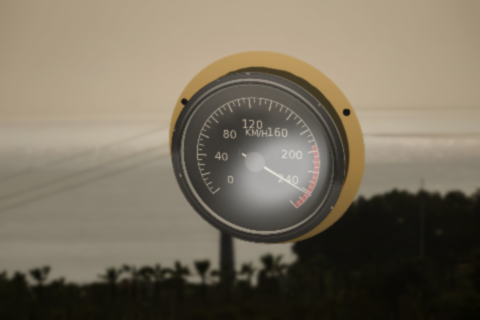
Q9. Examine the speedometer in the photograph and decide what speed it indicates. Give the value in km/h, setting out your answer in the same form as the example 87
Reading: 240
